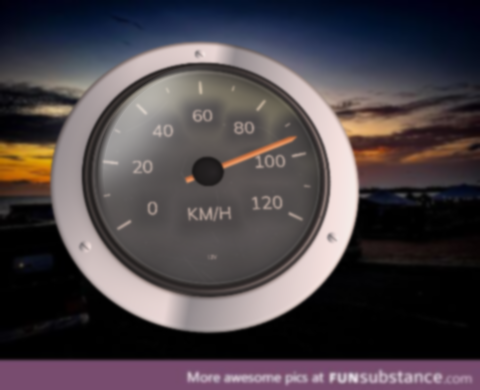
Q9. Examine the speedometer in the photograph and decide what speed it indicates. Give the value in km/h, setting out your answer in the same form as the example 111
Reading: 95
